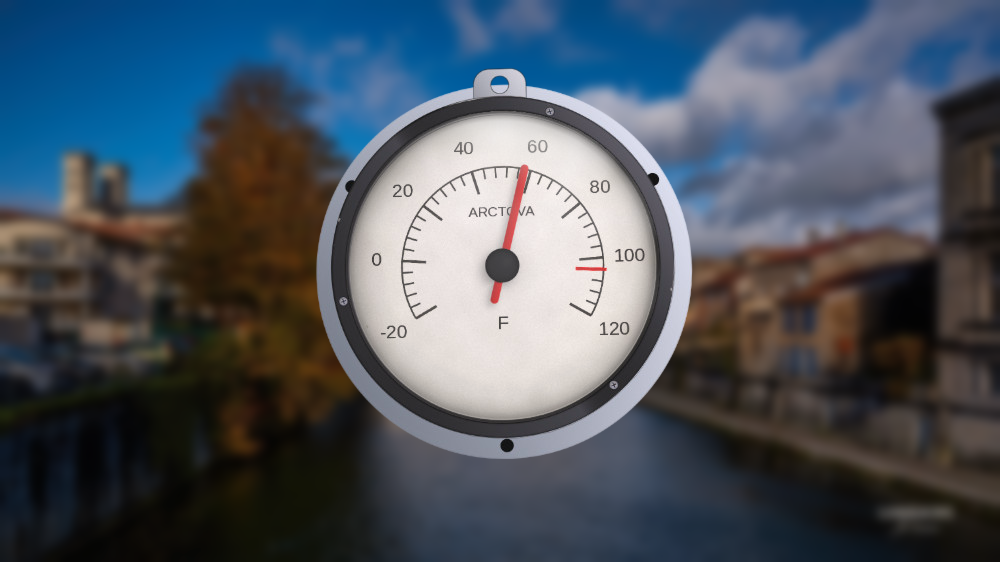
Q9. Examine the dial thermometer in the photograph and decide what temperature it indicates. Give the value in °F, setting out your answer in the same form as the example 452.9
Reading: 58
